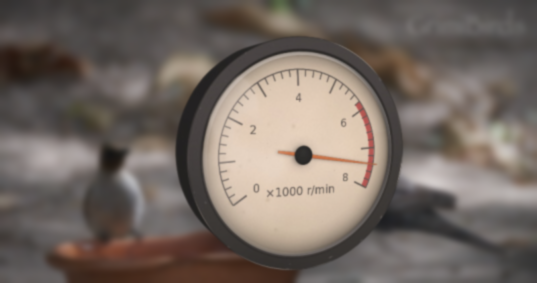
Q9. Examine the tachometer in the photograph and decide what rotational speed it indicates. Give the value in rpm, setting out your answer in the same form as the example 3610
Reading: 7400
